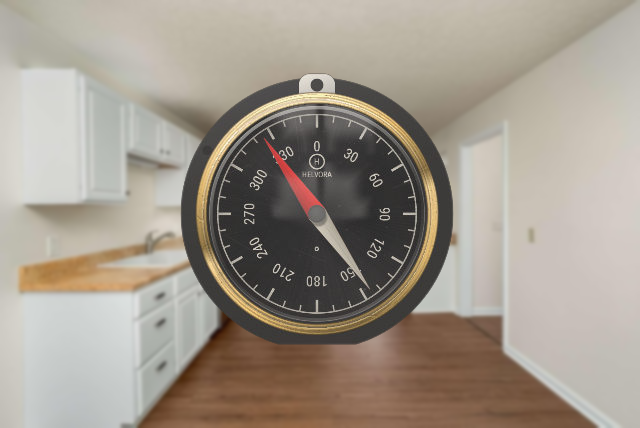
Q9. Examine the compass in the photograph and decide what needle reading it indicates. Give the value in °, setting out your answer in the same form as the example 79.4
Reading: 325
